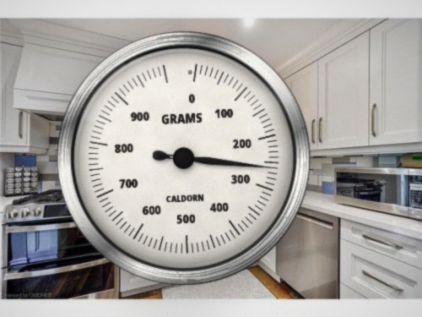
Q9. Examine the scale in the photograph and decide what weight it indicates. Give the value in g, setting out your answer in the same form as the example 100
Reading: 260
